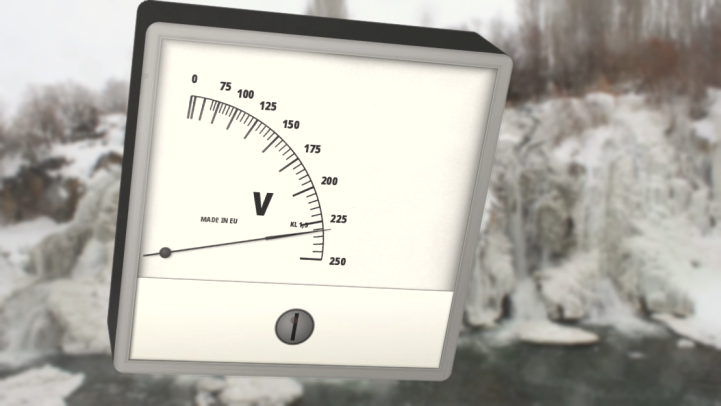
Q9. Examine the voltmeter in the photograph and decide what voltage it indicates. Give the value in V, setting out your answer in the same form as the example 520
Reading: 230
